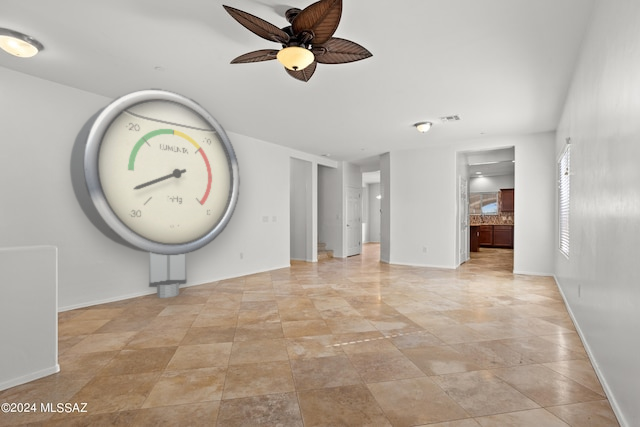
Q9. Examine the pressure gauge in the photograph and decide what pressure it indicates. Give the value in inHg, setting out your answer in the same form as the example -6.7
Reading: -27.5
